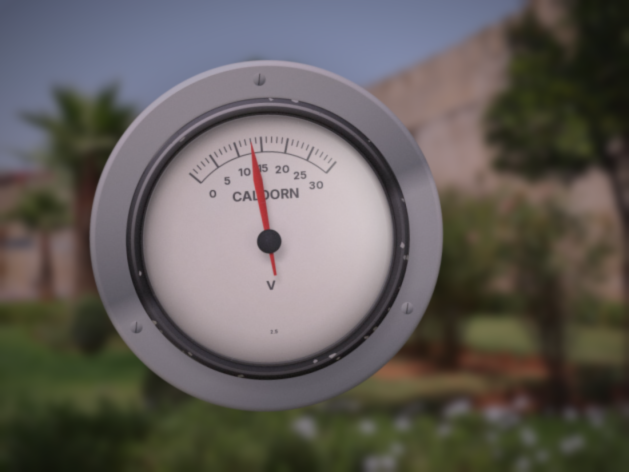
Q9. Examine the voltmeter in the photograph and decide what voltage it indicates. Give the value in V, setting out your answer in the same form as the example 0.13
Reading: 13
